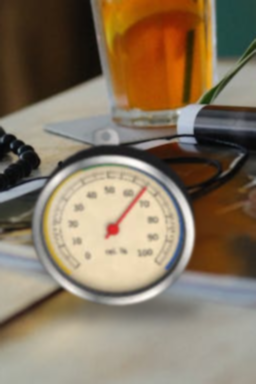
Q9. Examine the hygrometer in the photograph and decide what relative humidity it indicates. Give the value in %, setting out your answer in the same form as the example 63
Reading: 65
